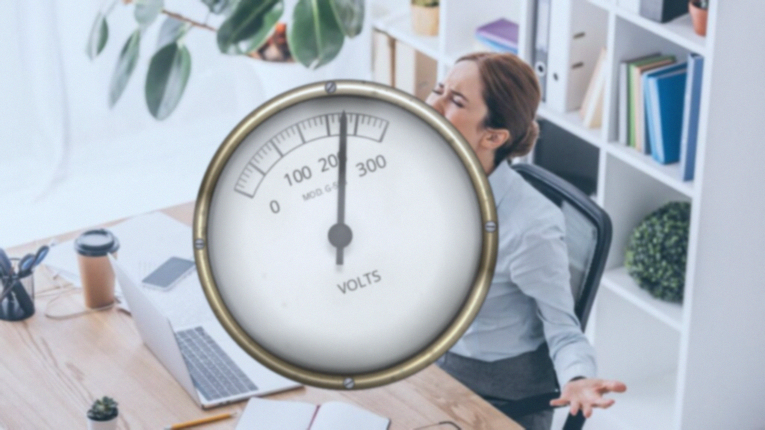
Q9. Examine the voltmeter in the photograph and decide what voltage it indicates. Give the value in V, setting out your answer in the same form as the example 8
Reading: 230
